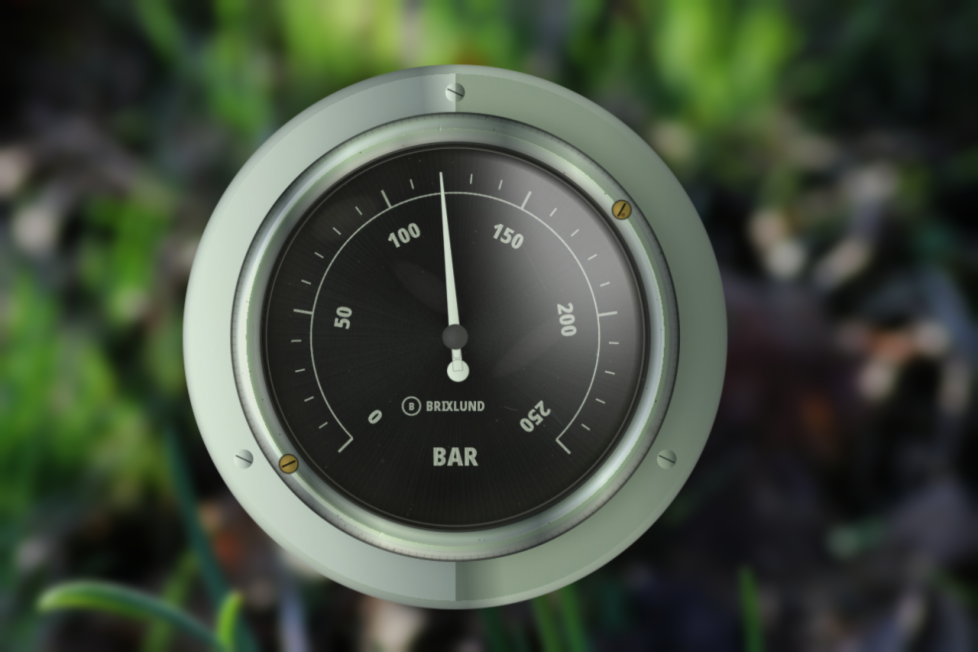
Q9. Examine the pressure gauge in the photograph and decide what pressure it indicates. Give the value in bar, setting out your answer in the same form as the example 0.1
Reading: 120
